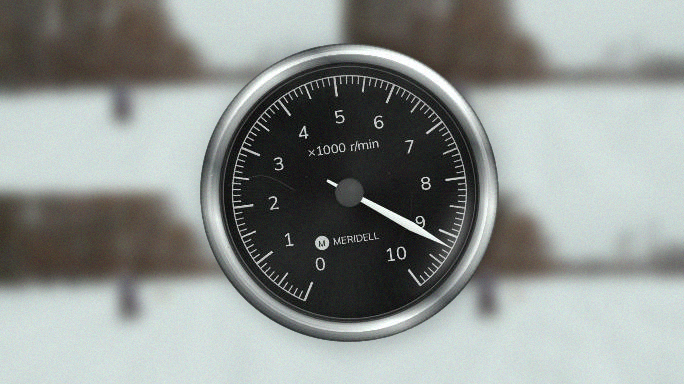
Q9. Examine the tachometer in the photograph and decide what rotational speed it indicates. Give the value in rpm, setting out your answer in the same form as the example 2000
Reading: 9200
